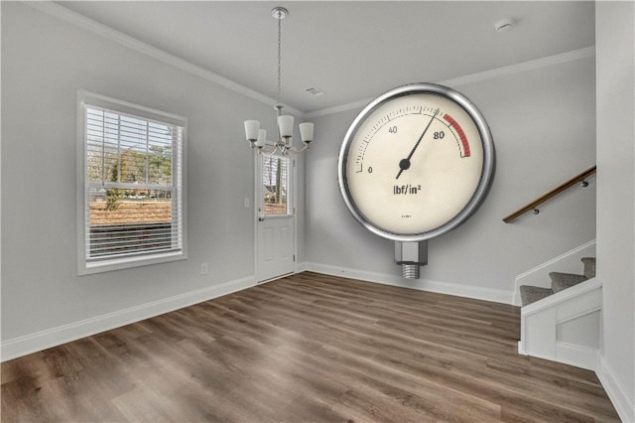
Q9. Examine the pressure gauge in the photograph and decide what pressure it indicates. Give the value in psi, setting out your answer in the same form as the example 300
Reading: 70
